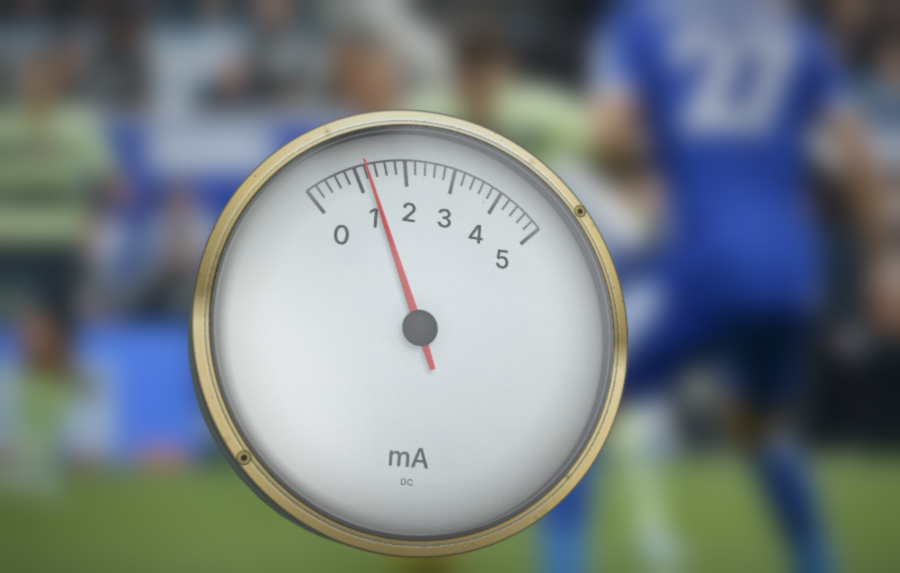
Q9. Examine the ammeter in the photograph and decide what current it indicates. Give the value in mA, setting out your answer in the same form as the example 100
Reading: 1.2
